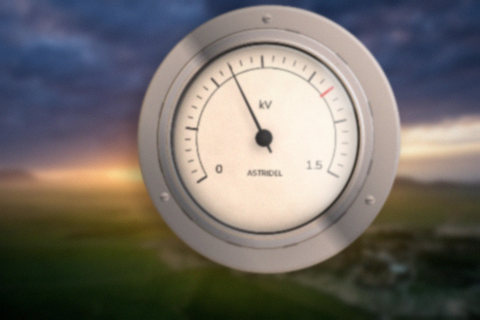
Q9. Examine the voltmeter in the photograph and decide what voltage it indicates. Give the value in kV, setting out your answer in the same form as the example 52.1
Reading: 0.6
